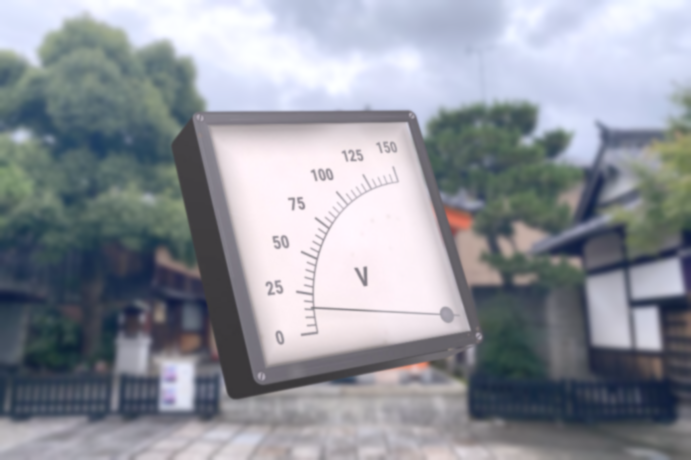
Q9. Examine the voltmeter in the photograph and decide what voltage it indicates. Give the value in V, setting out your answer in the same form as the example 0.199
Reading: 15
